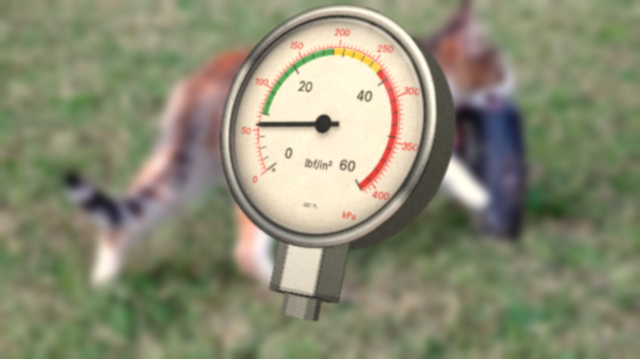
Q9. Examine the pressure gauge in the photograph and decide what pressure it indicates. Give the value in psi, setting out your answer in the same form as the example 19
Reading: 8
